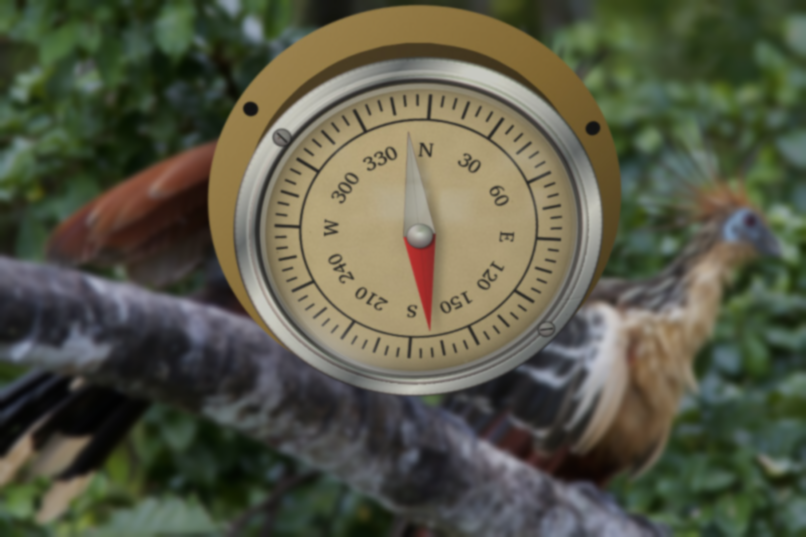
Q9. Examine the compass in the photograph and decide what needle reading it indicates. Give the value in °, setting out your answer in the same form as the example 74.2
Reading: 170
